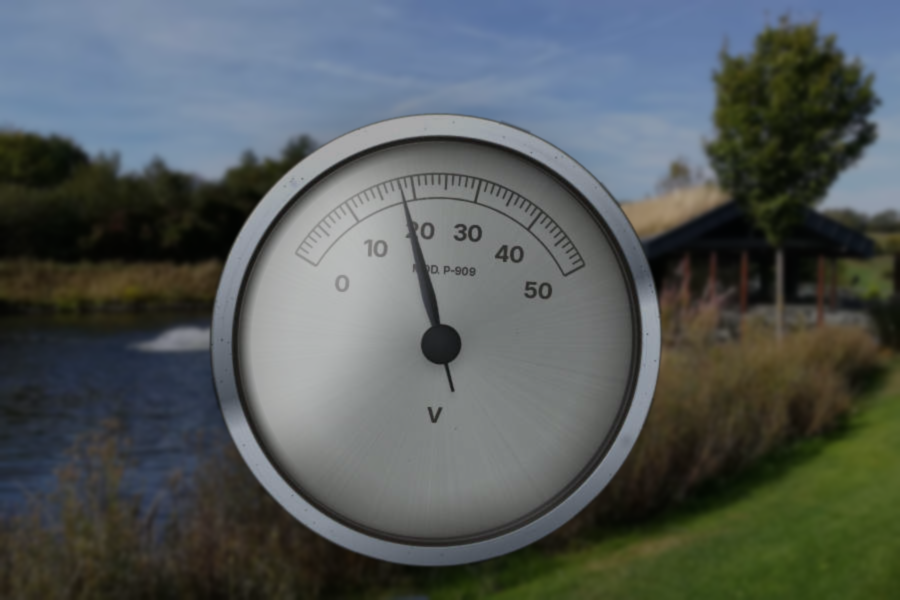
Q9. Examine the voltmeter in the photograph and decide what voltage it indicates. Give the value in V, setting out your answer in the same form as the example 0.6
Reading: 18
